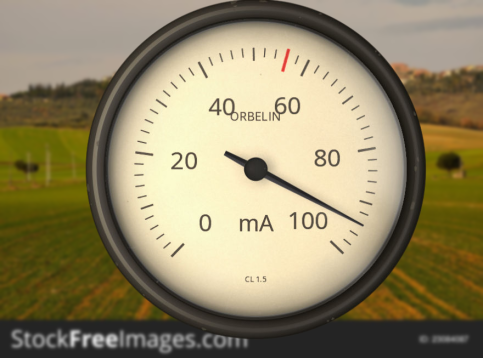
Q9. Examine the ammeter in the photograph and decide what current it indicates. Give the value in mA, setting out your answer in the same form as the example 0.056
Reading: 94
